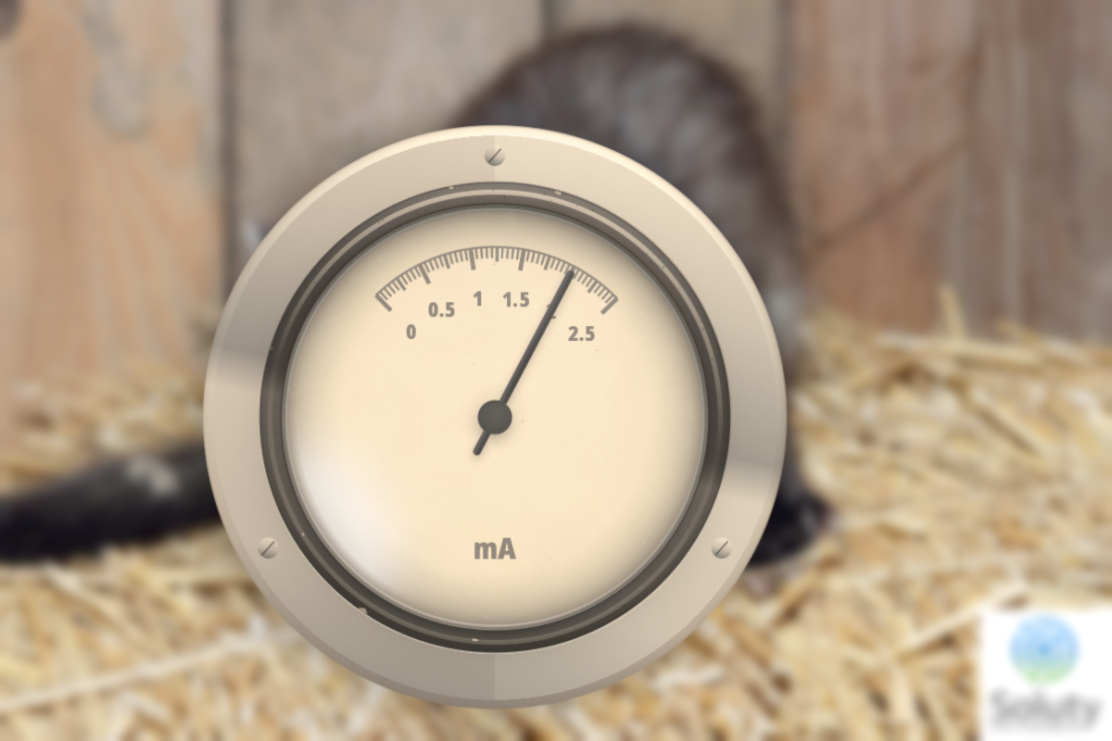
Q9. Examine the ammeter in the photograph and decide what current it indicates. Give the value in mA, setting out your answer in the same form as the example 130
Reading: 2
